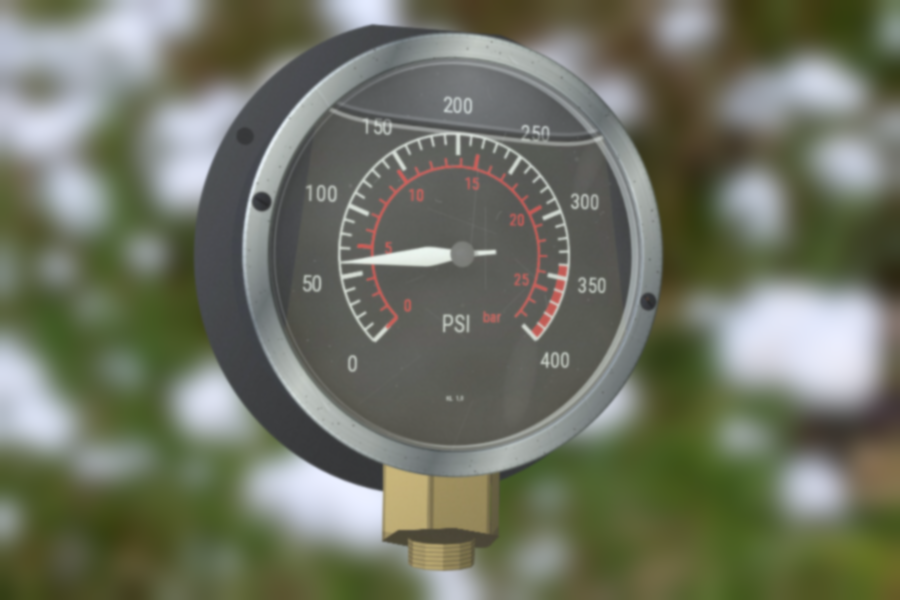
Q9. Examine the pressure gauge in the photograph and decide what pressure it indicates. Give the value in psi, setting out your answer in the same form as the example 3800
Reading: 60
